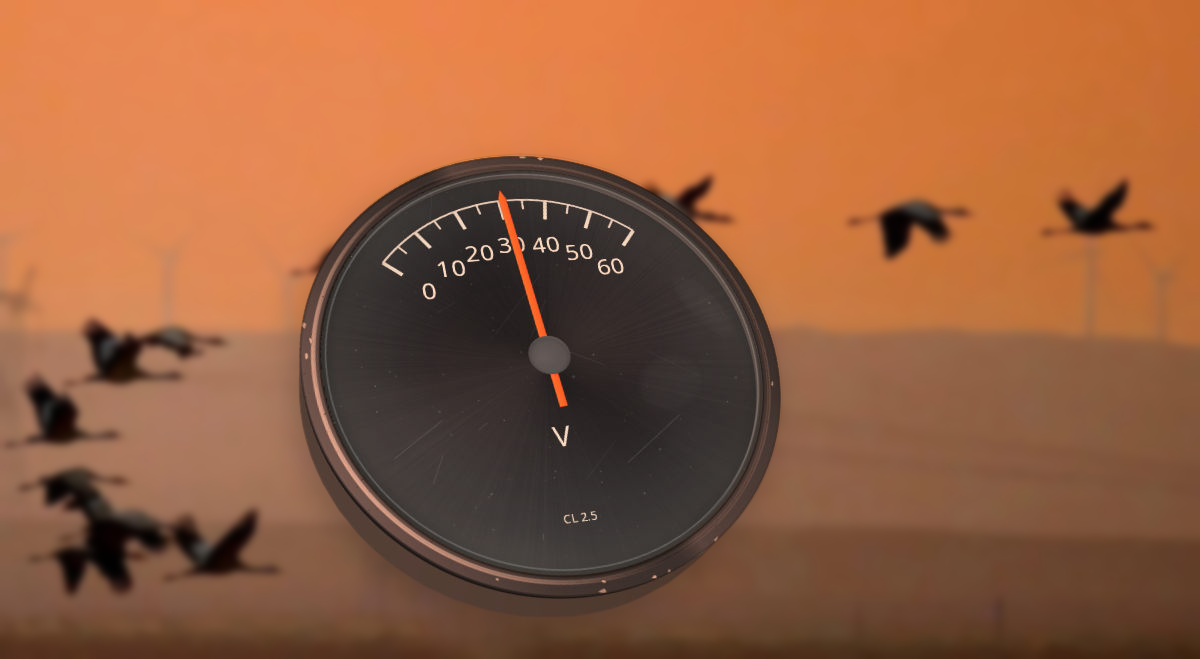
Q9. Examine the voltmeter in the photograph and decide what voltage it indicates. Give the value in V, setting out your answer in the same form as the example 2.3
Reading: 30
